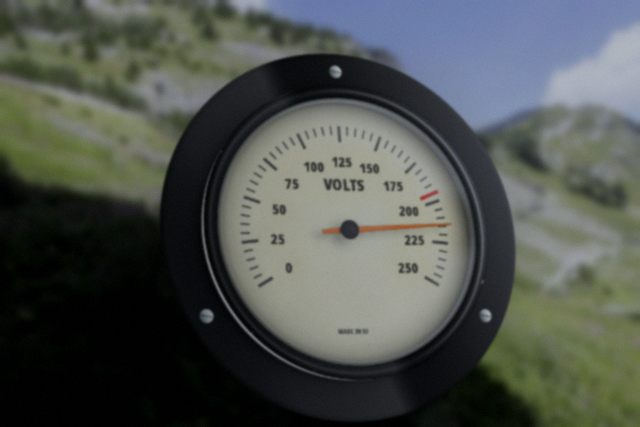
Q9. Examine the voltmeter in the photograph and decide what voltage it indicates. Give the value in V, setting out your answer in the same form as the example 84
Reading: 215
